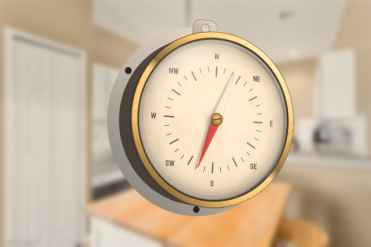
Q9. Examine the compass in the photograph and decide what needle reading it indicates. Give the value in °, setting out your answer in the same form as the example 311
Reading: 200
